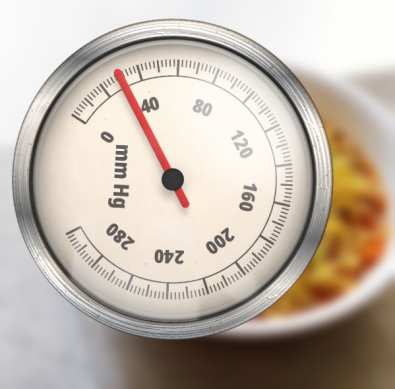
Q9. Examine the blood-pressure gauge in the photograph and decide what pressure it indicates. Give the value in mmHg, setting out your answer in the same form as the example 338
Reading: 30
